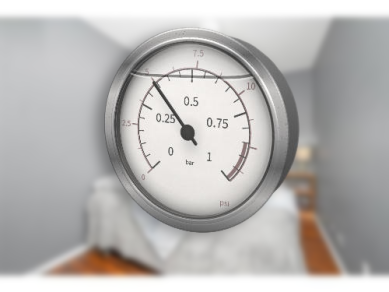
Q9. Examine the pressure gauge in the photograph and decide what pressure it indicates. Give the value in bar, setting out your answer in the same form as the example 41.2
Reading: 0.35
